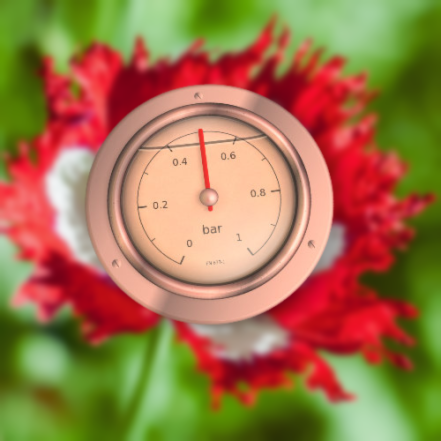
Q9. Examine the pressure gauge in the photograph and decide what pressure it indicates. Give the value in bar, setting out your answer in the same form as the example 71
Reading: 0.5
